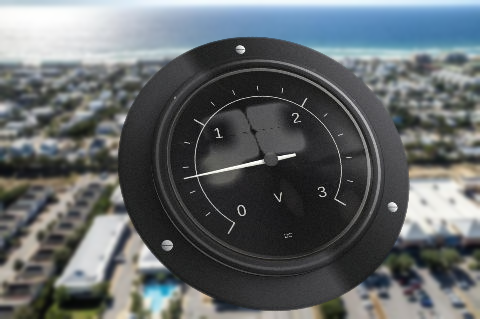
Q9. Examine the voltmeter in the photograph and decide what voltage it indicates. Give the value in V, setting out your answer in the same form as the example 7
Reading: 0.5
